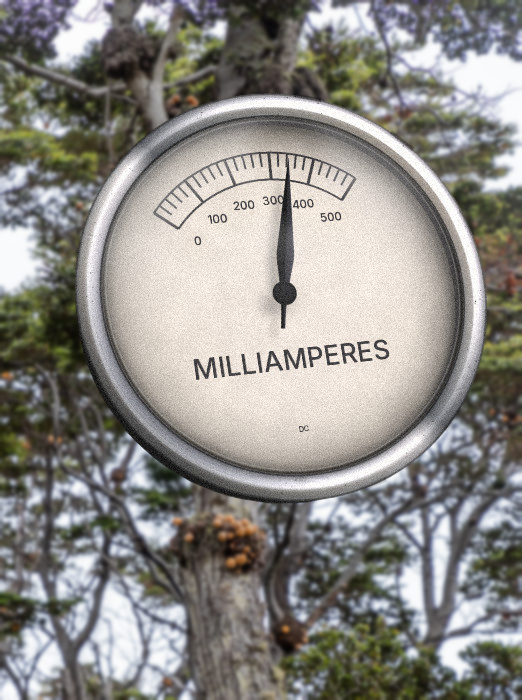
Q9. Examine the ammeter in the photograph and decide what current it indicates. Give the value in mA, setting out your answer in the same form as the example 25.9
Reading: 340
